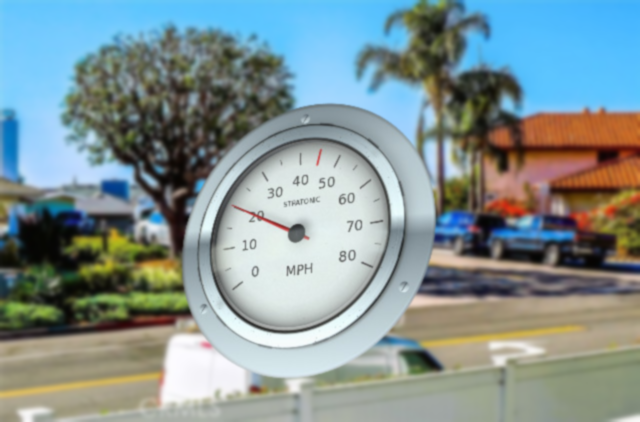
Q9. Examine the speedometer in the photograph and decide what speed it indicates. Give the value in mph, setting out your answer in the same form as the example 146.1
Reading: 20
